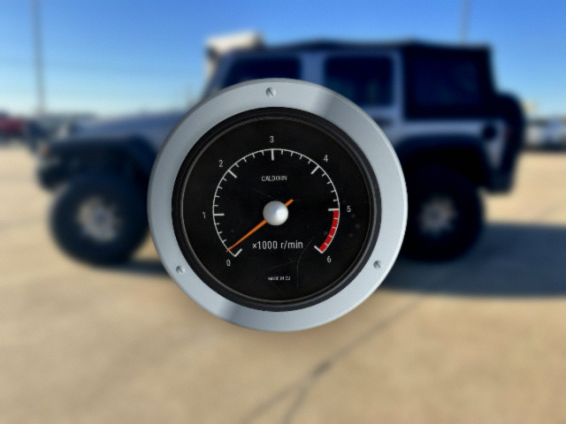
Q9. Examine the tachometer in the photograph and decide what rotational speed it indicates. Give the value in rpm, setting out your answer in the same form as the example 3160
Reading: 200
